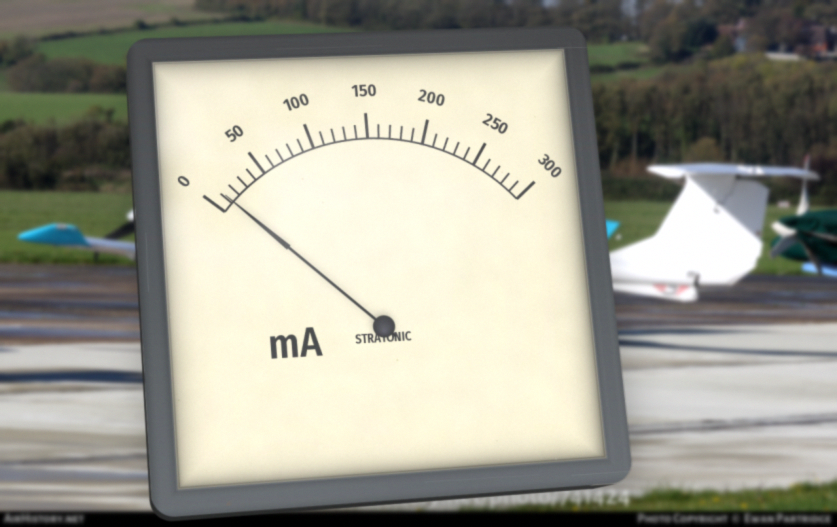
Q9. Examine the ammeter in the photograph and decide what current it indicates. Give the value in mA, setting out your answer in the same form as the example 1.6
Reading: 10
